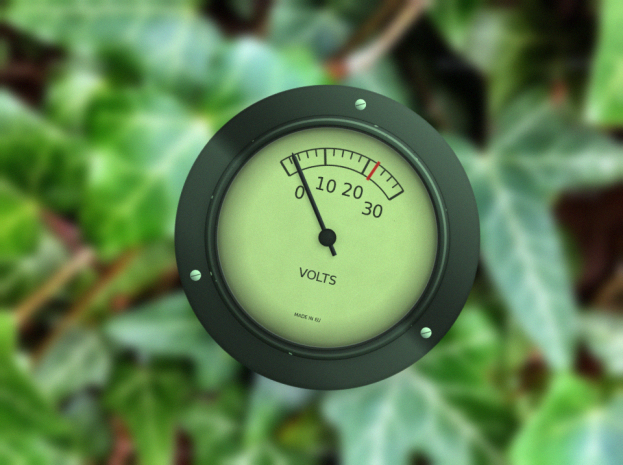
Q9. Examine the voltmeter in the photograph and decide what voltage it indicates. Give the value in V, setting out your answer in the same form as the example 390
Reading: 3
